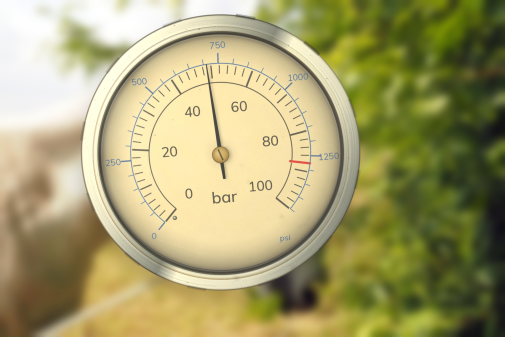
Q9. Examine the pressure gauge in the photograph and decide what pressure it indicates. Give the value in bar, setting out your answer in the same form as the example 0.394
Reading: 49
